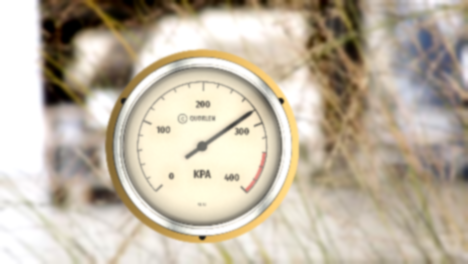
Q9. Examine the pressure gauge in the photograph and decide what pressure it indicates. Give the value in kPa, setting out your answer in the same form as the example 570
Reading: 280
